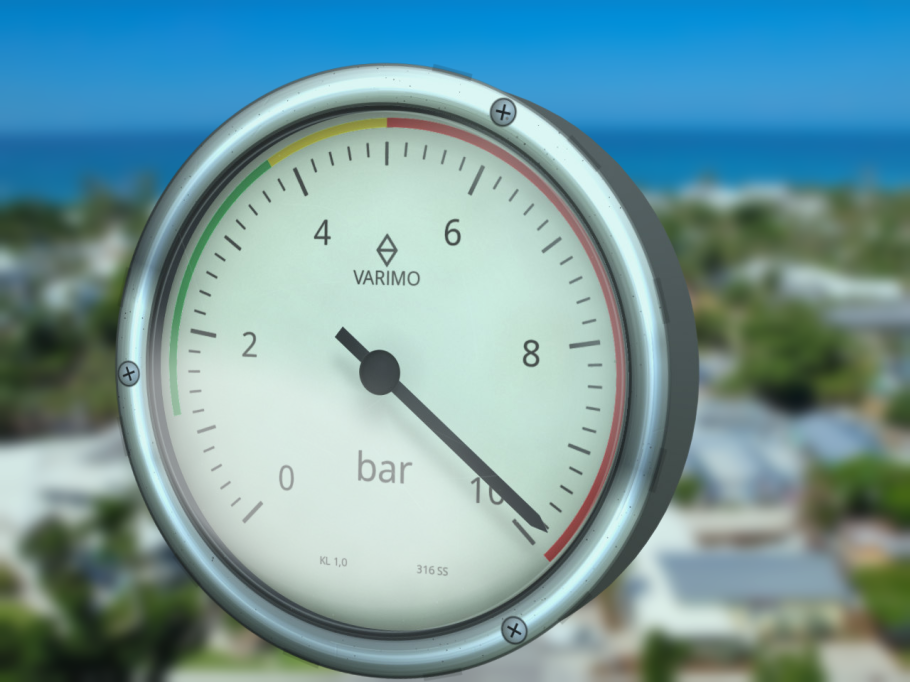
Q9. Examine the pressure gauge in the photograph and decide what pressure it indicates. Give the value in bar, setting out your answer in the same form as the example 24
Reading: 9.8
